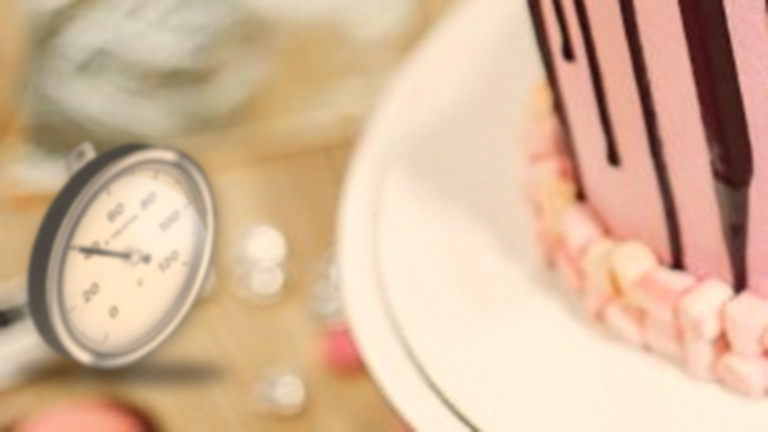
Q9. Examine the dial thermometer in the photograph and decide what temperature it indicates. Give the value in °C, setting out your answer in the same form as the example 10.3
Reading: 40
